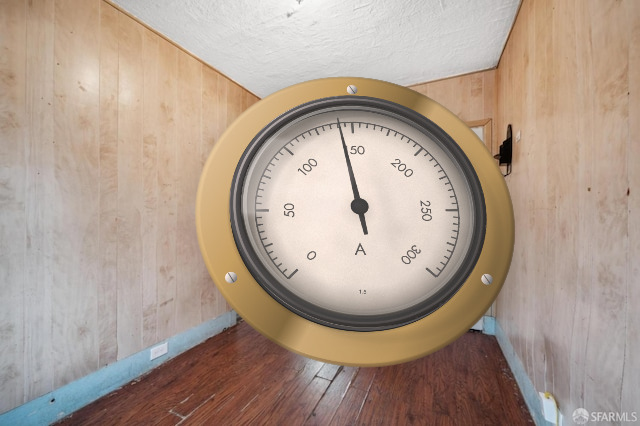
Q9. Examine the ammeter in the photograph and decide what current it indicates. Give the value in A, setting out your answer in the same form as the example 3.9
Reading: 140
